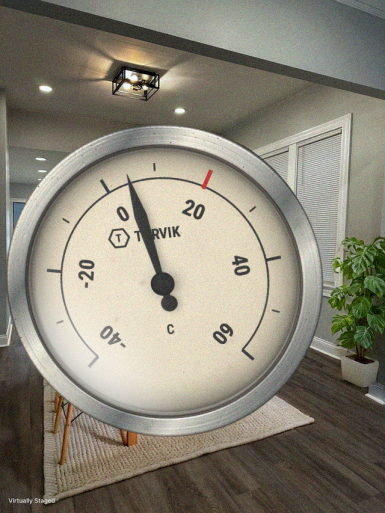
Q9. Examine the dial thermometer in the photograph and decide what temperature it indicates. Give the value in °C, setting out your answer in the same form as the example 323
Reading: 5
